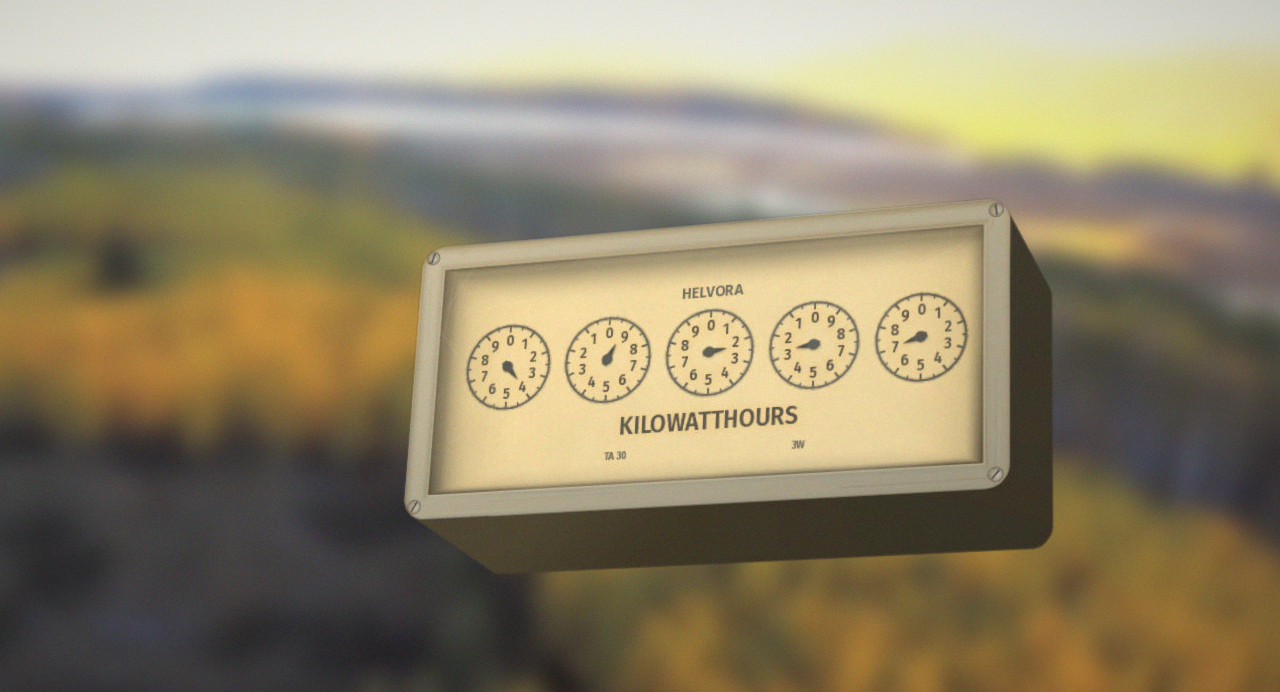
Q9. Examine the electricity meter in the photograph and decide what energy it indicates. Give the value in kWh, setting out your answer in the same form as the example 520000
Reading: 39227
